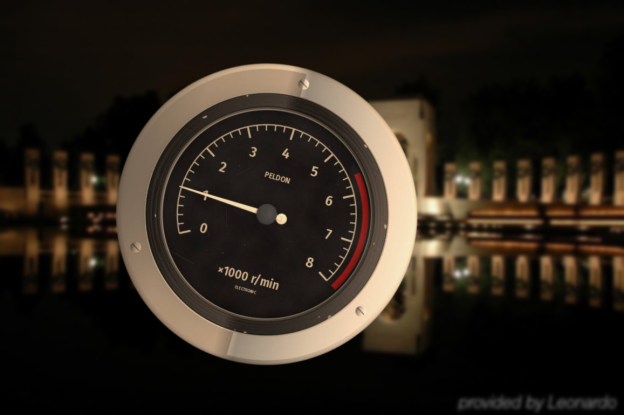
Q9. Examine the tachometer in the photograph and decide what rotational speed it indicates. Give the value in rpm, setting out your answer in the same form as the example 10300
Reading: 1000
